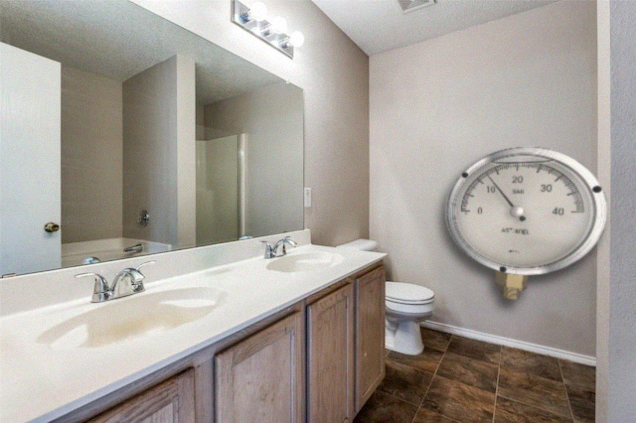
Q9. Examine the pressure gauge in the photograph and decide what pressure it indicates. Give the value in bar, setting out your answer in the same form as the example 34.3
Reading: 12.5
